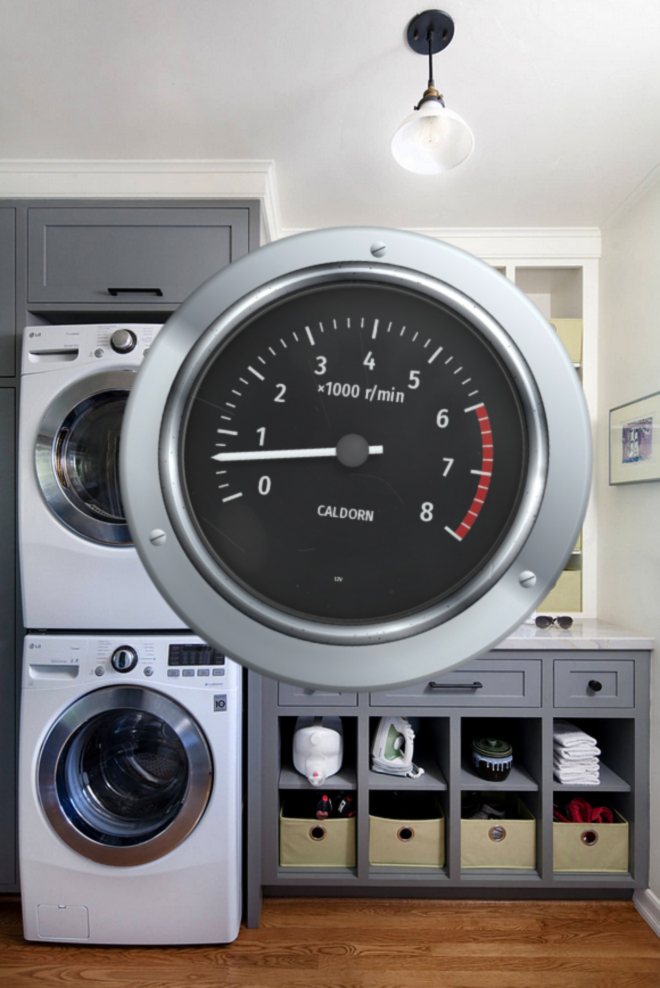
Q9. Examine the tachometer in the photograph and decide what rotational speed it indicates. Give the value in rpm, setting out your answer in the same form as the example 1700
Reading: 600
